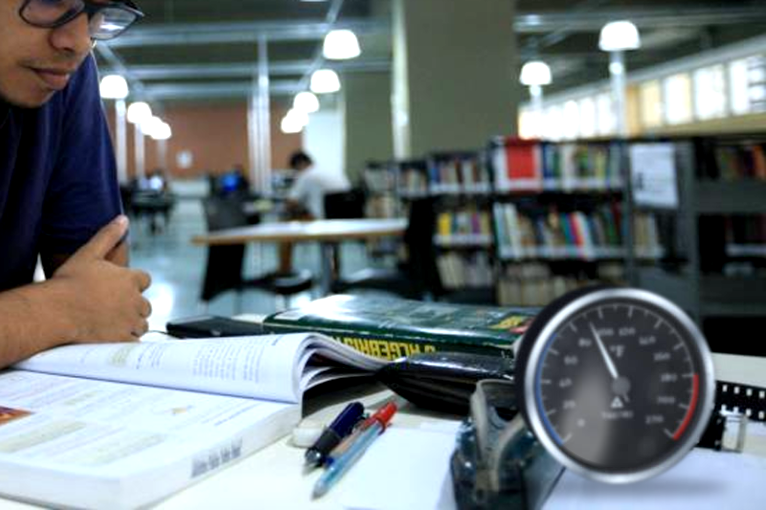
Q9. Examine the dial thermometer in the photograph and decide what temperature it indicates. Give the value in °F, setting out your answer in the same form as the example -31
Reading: 90
